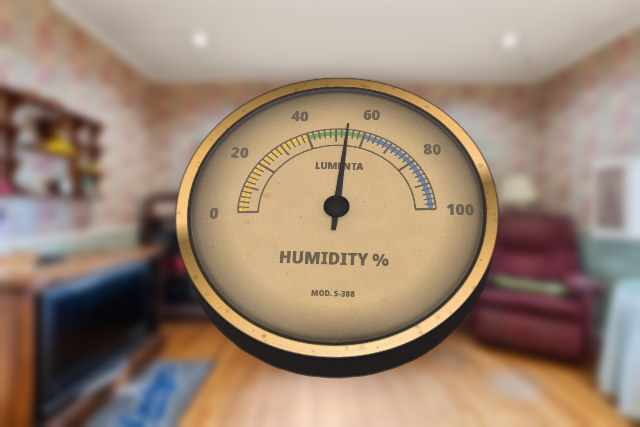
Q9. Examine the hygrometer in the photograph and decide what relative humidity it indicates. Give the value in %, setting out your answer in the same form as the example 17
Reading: 54
